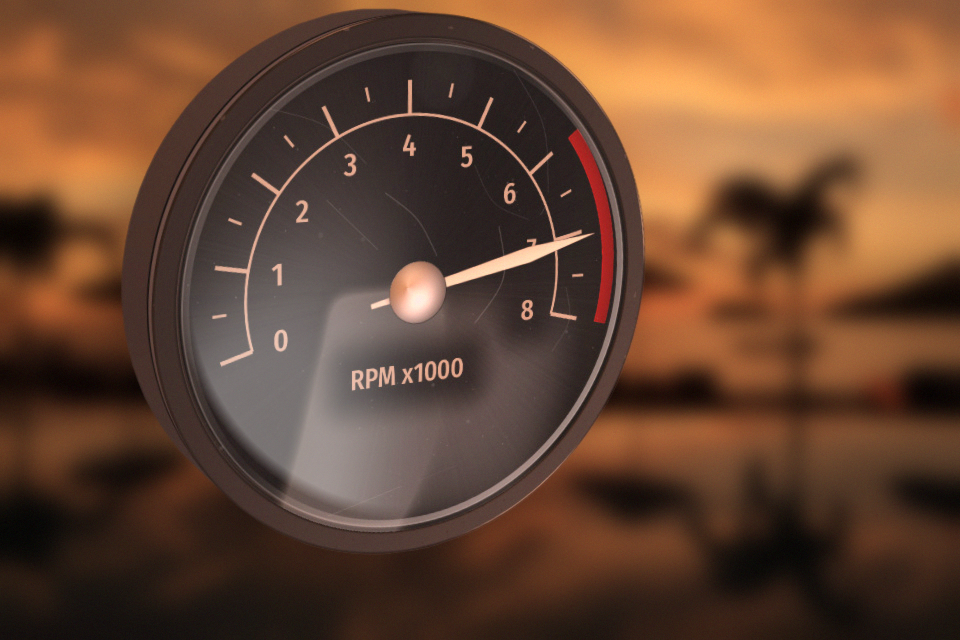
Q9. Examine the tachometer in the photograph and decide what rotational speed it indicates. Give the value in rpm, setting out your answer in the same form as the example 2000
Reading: 7000
